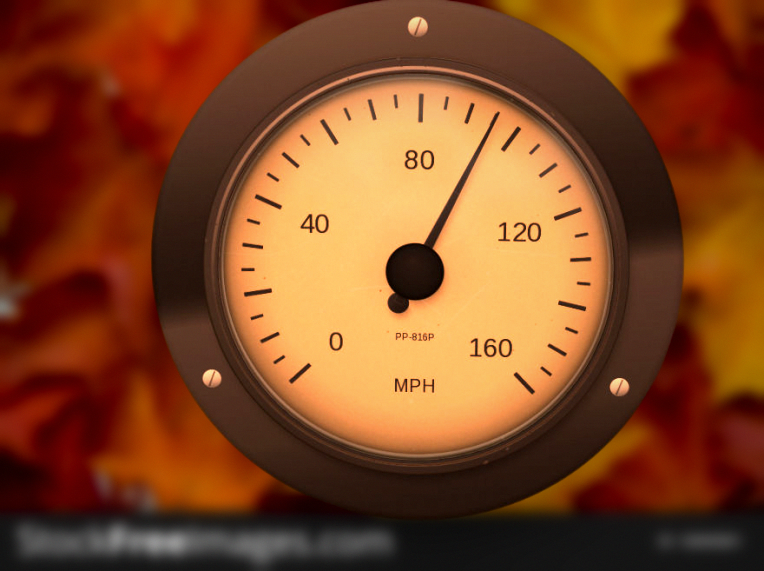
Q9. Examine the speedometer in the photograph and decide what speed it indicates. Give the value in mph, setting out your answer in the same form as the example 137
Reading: 95
